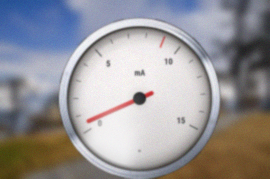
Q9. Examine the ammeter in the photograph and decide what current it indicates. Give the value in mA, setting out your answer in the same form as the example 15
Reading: 0.5
